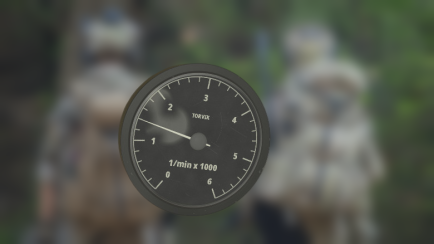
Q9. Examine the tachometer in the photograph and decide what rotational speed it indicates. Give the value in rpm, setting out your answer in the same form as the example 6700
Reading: 1400
